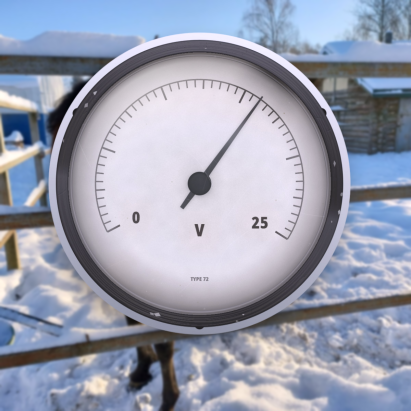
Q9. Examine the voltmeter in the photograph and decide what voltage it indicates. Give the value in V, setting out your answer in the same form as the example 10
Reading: 16
